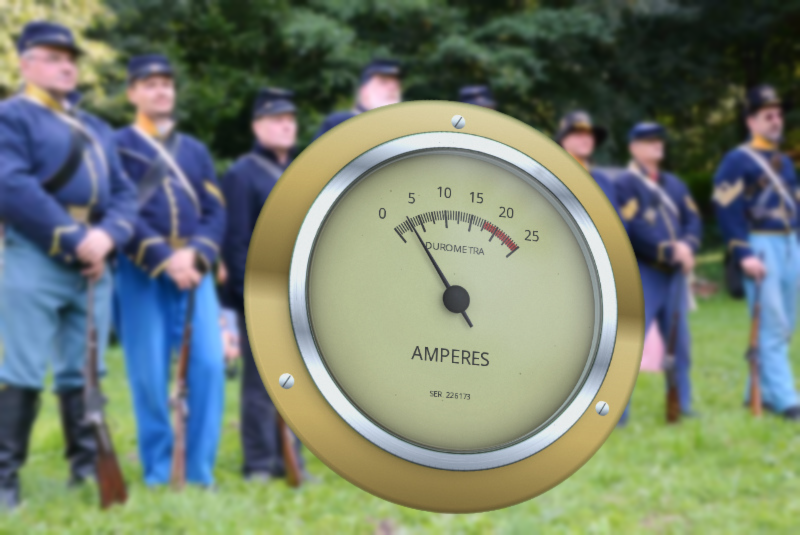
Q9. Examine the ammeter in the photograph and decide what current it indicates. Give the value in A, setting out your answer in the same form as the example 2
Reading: 2.5
